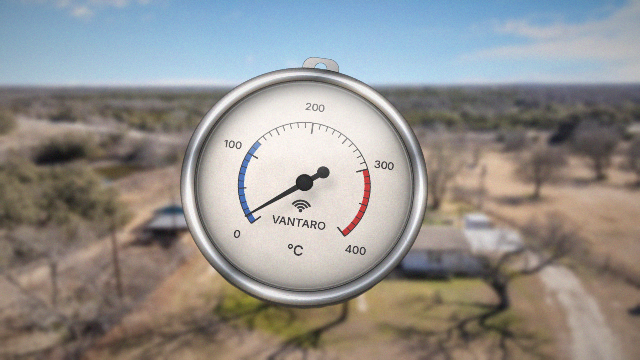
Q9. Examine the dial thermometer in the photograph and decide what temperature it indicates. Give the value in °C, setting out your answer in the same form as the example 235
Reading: 10
